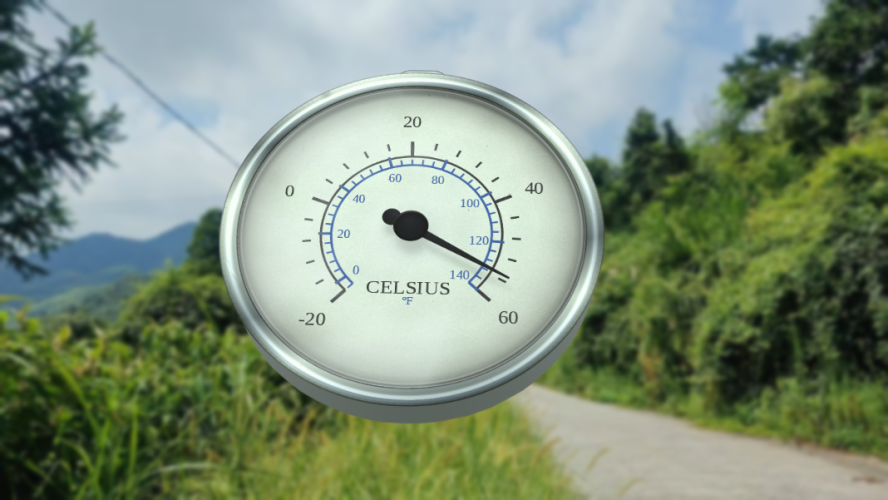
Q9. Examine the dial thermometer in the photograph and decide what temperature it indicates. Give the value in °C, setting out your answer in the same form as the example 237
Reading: 56
